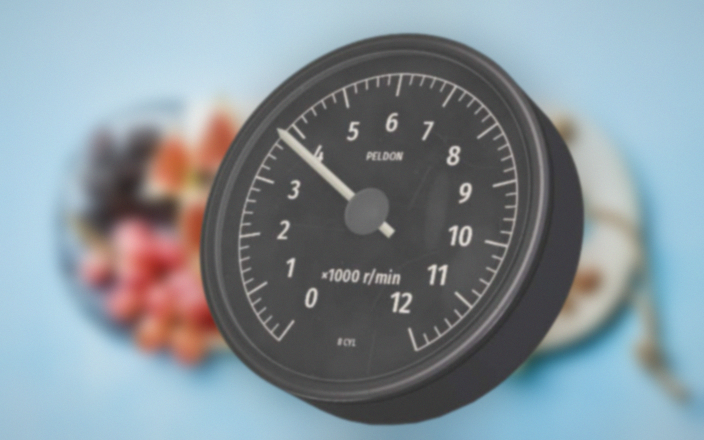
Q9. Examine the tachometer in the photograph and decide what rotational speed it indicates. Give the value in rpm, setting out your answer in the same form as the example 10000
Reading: 3800
